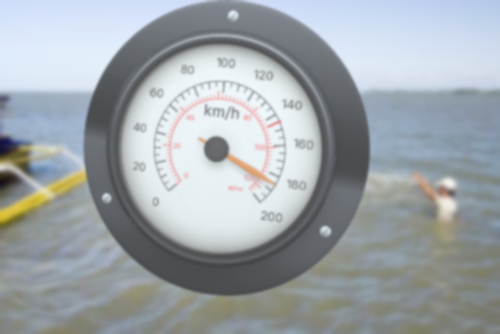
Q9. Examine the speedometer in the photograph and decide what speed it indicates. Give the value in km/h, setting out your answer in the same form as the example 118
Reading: 185
